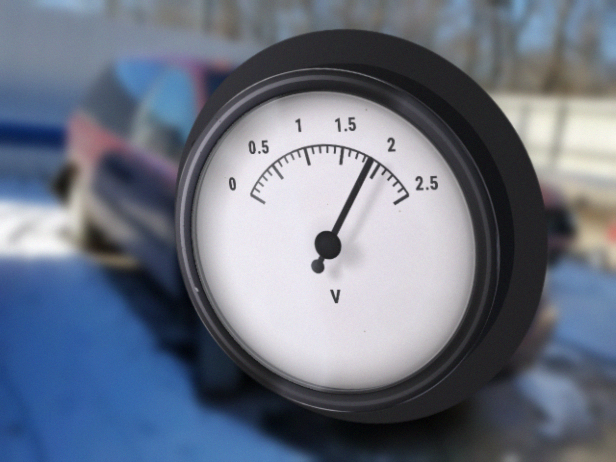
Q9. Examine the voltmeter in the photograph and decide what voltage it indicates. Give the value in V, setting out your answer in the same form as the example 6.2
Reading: 1.9
